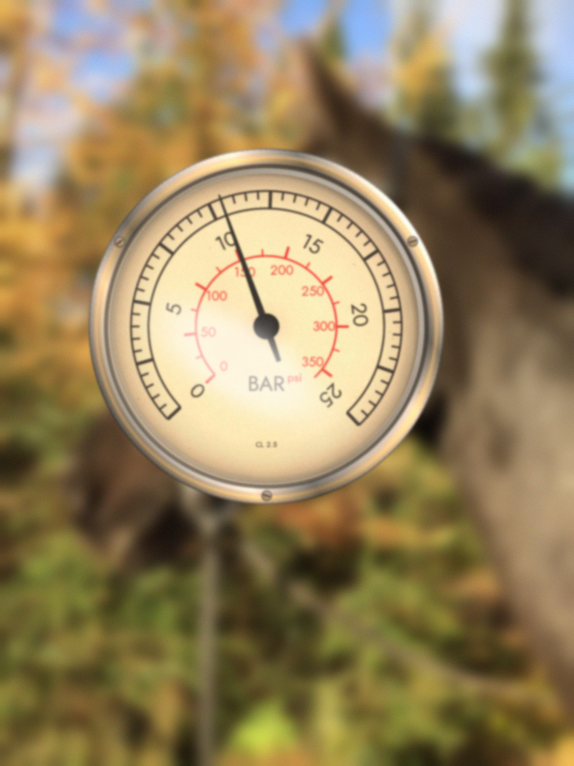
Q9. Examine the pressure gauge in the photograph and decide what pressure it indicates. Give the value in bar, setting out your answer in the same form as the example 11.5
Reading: 10.5
